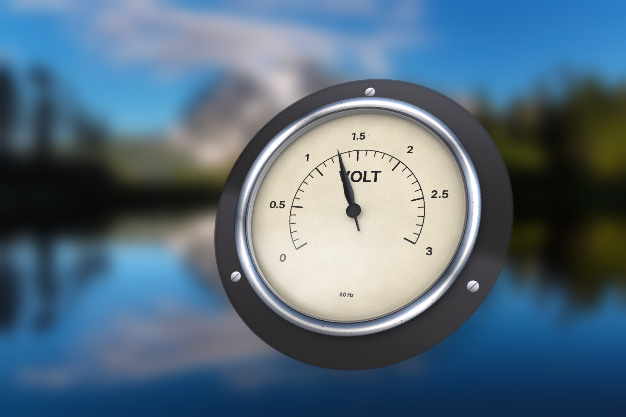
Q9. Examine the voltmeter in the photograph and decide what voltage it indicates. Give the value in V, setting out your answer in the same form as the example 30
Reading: 1.3
